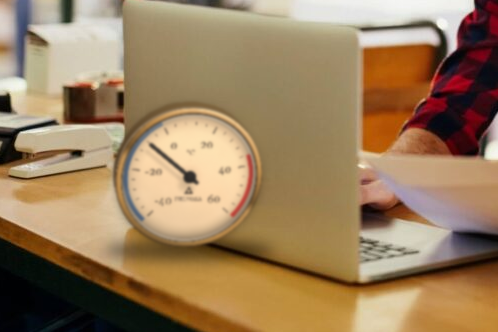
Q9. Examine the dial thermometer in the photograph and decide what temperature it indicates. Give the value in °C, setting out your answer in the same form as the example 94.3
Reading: -8
